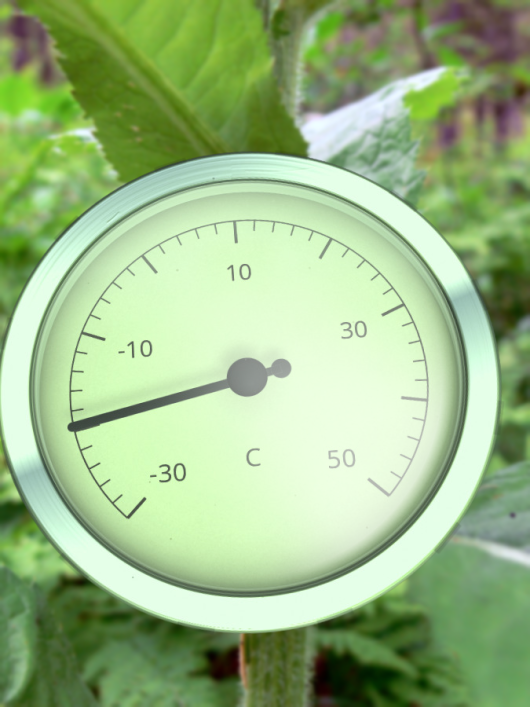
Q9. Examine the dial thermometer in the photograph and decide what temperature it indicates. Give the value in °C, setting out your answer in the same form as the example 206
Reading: -20
